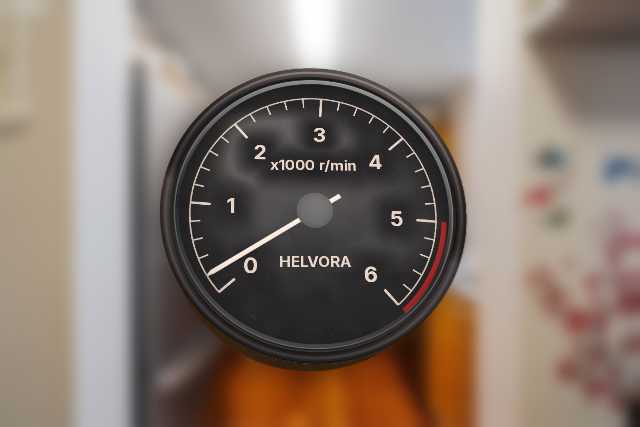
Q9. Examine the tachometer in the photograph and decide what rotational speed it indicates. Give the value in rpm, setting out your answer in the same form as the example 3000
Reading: 200
